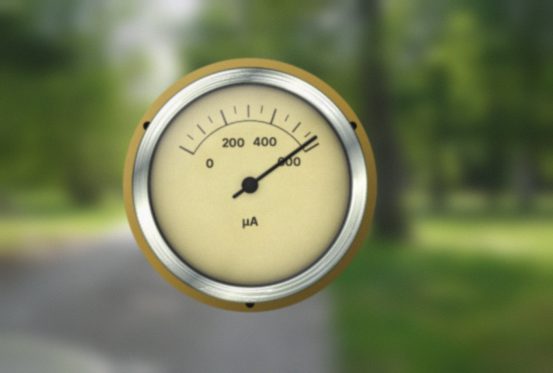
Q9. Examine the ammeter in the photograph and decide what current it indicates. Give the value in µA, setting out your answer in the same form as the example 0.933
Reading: 575
